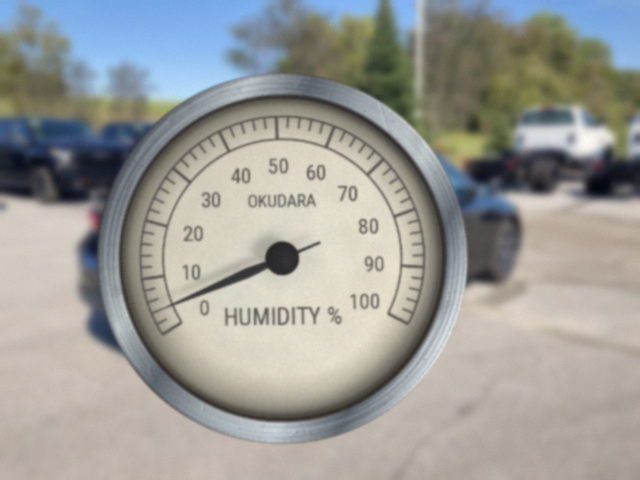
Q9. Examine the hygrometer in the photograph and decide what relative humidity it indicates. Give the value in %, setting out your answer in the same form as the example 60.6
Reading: 4
